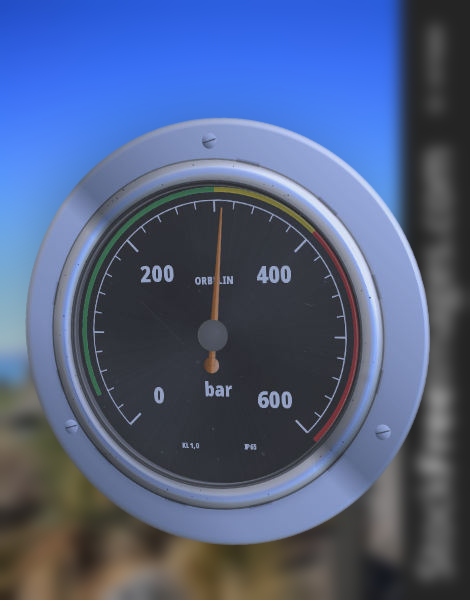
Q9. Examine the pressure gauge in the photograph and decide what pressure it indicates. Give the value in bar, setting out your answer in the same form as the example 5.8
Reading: 310
